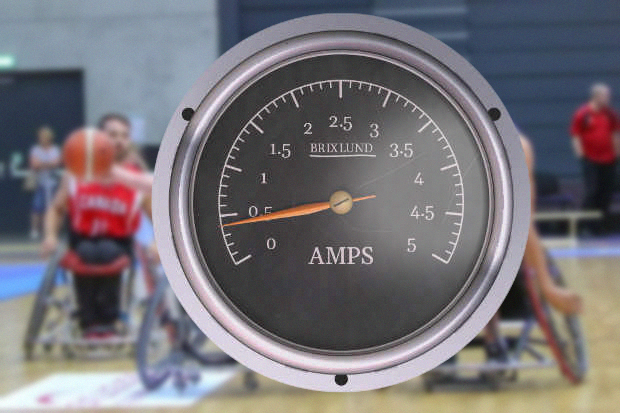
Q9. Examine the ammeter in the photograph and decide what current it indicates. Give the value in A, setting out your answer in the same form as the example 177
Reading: 0.4
